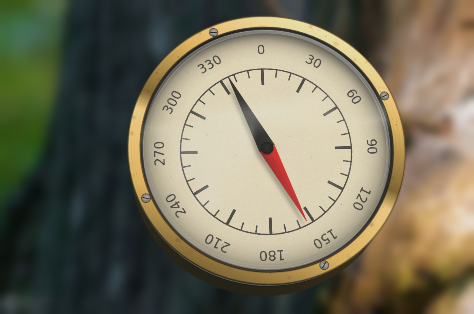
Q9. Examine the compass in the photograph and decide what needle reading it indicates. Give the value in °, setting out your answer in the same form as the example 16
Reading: 155
